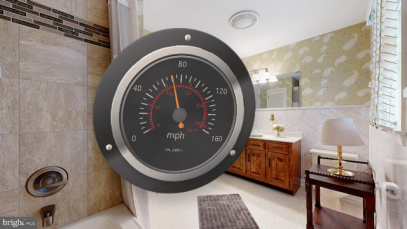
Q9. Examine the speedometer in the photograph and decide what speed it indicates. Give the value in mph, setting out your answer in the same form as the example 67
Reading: 70
